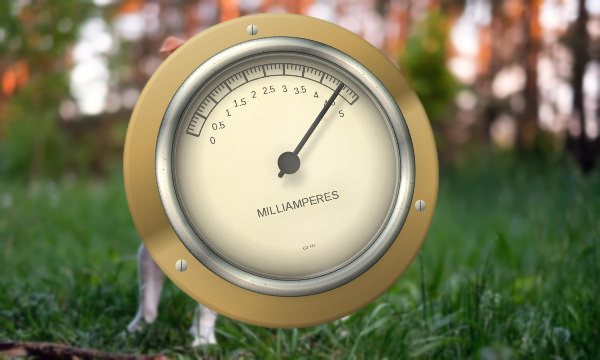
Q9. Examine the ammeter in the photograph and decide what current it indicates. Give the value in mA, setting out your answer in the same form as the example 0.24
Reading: 4.5
